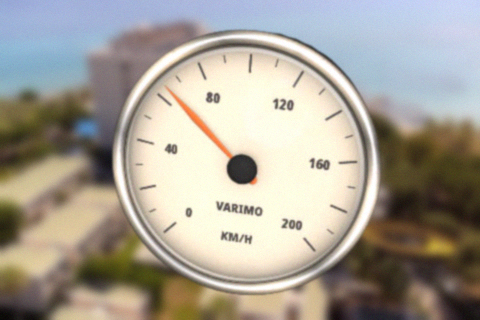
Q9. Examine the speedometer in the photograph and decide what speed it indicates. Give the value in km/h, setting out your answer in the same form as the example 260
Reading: 65
